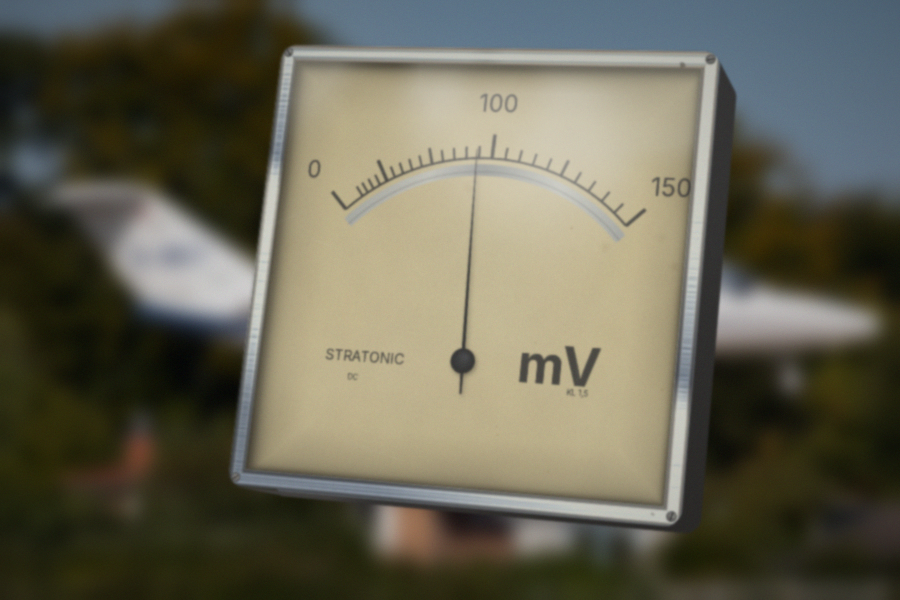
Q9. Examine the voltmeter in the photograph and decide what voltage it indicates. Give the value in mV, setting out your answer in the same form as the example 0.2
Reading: 95
